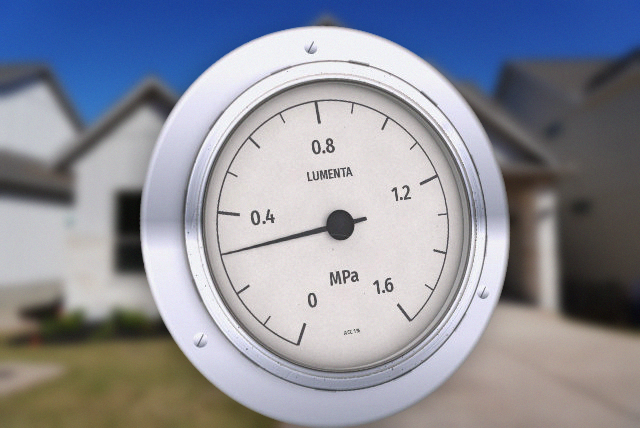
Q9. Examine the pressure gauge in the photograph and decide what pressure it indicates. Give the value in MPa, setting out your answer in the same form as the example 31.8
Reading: 0.3
